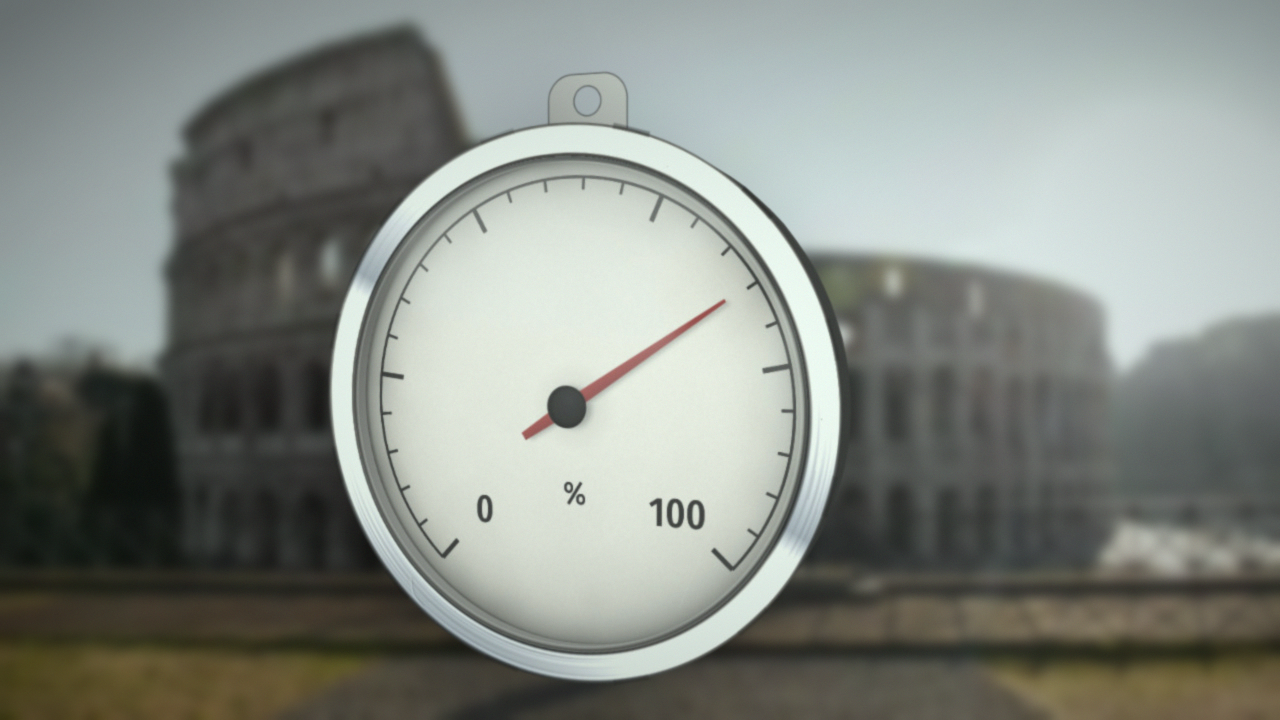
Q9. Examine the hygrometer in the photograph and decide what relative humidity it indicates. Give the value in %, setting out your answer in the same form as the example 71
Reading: 72
